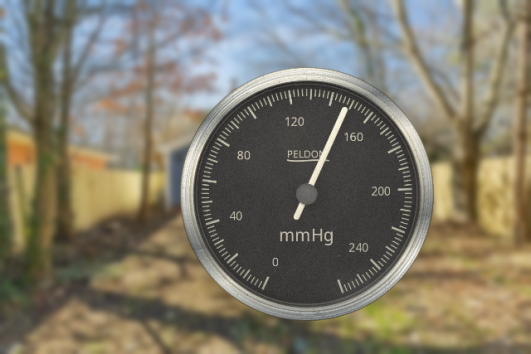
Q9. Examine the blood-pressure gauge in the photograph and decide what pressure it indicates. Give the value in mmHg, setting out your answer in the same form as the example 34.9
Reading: 148
